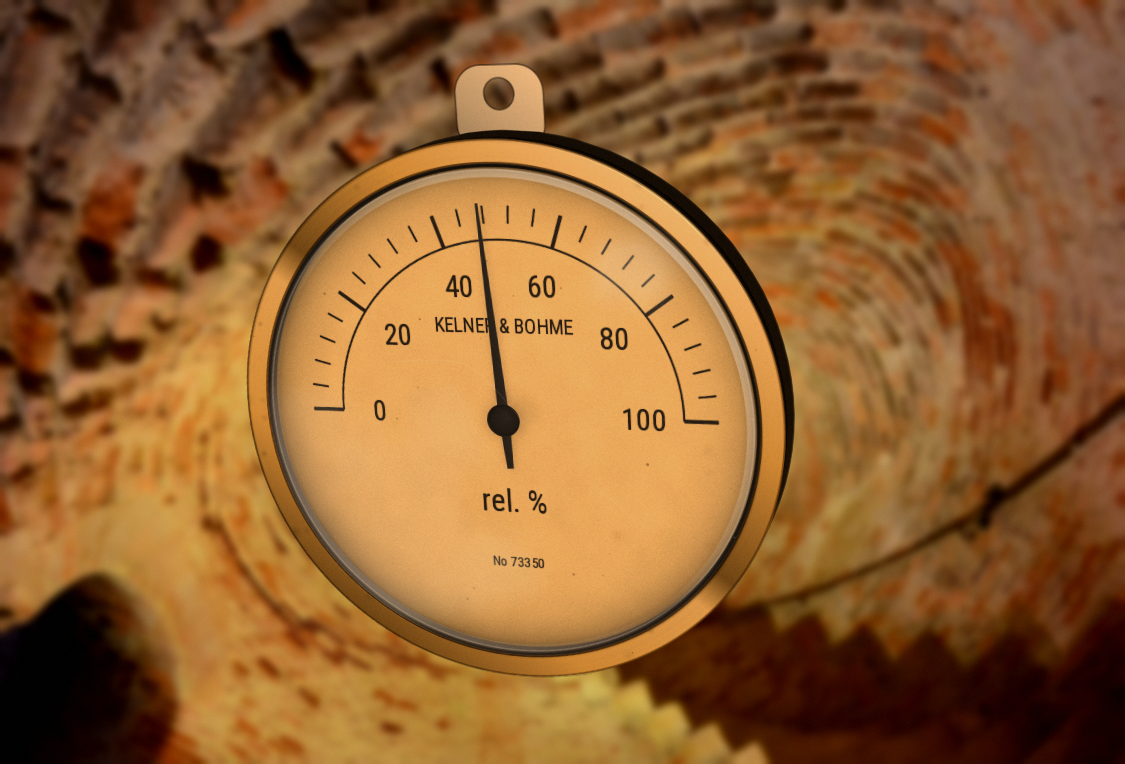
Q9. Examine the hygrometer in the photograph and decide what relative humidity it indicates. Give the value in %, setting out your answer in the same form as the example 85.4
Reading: 48
